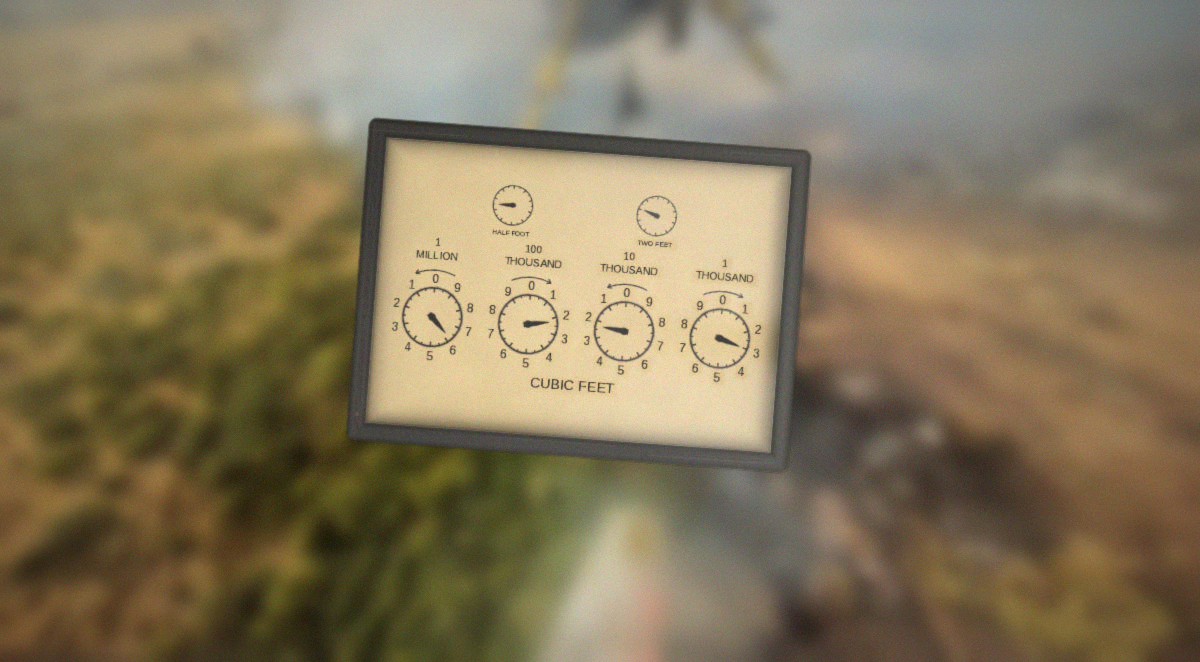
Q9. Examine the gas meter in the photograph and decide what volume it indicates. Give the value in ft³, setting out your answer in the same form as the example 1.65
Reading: 622300
